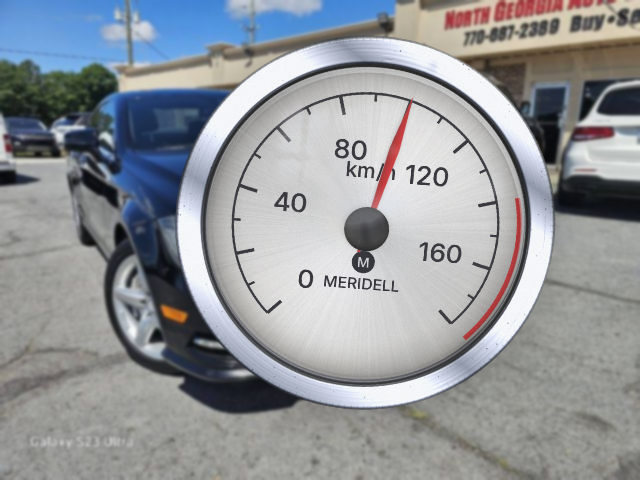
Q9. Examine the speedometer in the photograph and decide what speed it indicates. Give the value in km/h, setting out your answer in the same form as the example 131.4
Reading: 100
